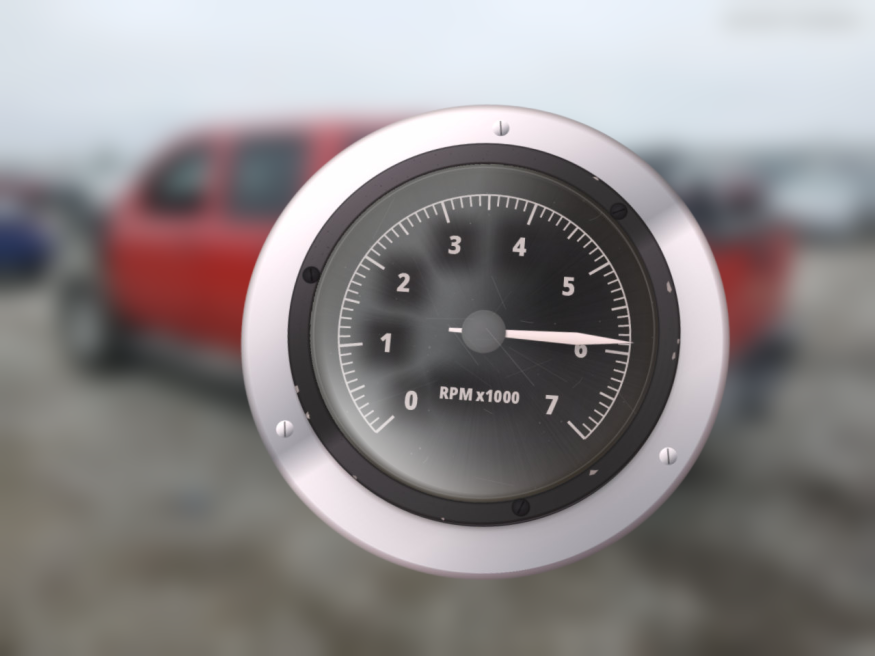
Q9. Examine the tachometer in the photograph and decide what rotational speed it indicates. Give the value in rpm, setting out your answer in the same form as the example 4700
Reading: 5900
